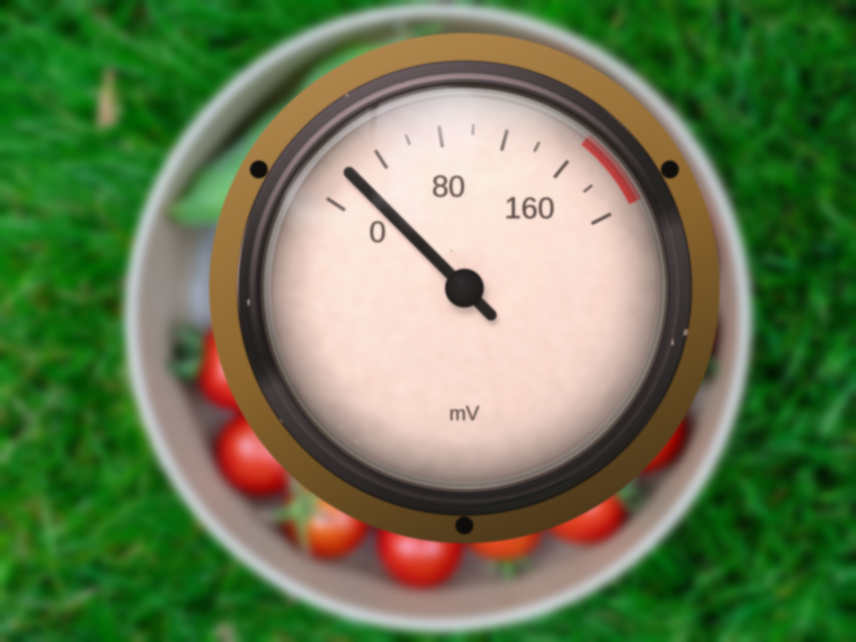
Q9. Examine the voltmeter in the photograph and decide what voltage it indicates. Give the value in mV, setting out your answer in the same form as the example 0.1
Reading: 20
